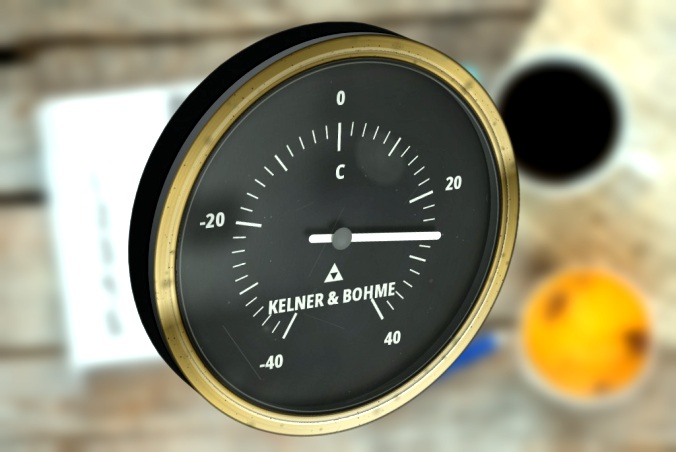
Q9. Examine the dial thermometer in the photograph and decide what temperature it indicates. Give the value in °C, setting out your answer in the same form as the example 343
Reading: 26
